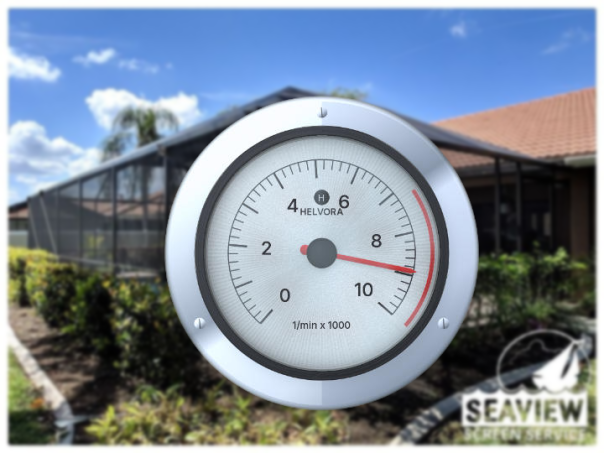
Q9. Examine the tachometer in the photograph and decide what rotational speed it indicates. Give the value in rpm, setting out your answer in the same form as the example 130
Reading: 8900
